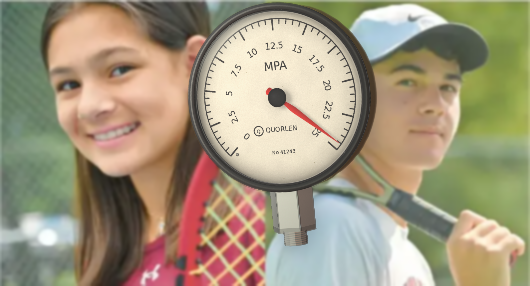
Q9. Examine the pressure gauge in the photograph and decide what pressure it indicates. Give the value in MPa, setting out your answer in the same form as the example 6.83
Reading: 24.5
